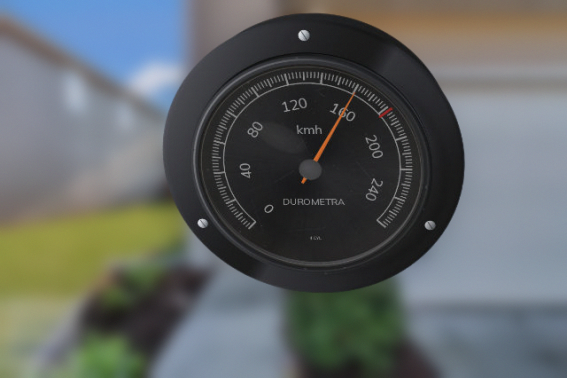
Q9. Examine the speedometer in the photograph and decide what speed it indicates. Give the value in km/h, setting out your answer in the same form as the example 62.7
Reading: 160
